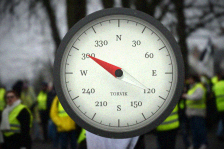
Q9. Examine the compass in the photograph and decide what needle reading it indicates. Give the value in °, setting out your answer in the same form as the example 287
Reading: 300
